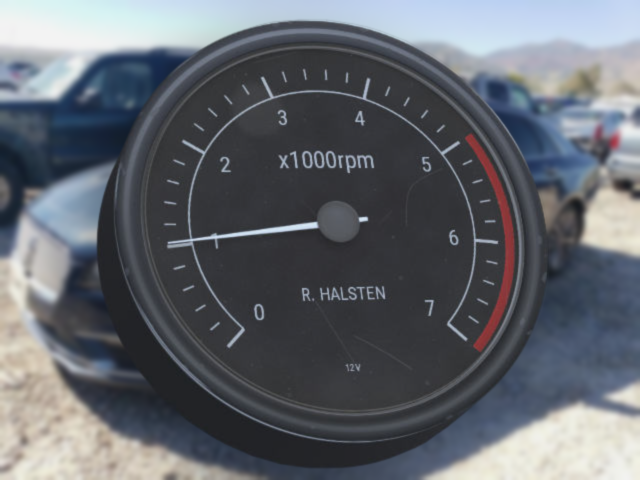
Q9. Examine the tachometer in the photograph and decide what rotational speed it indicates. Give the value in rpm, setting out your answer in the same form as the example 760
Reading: 1000
